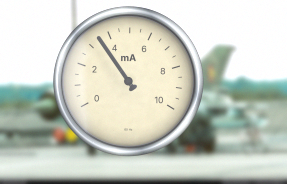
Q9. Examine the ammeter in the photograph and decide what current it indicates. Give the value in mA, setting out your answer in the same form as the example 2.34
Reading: 3.5
